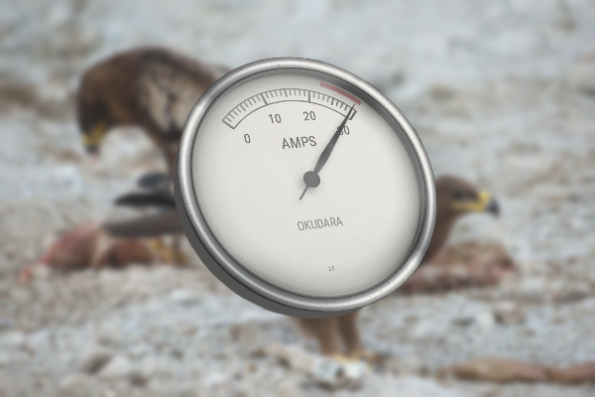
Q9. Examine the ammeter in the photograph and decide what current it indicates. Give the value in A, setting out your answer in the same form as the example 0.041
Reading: 29
